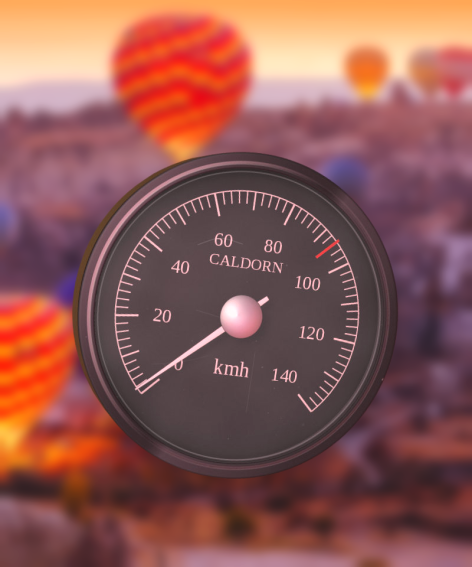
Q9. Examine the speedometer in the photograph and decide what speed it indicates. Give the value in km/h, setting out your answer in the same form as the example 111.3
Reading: 2
